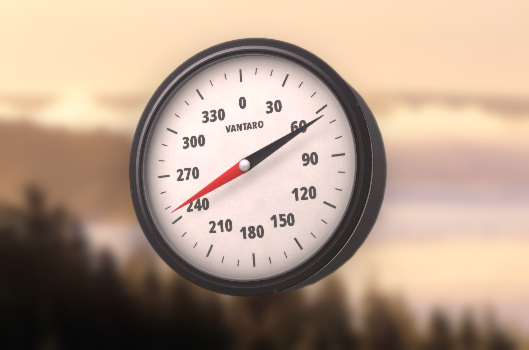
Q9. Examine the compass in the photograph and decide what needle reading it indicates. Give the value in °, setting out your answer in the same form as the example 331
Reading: 245
